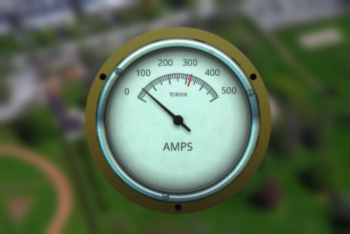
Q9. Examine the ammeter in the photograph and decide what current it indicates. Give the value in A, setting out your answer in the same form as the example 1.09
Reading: 50
